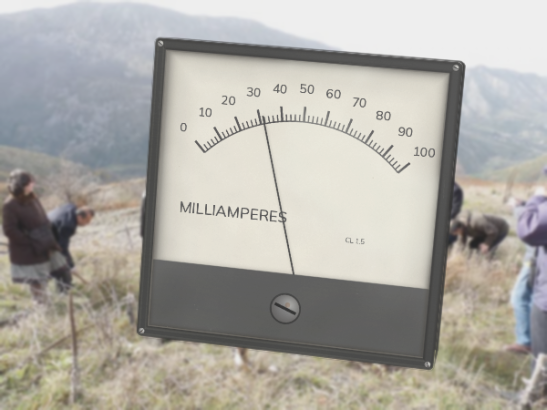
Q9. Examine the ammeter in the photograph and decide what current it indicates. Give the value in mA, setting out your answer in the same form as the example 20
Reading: 32
